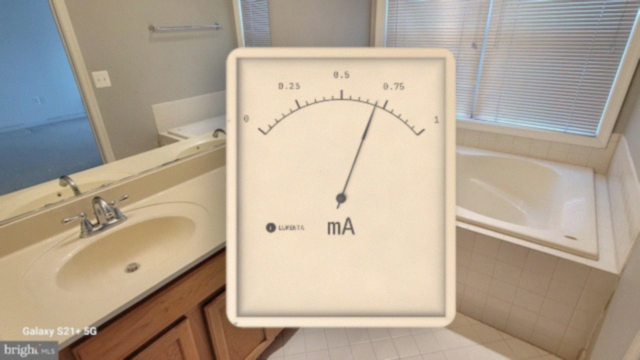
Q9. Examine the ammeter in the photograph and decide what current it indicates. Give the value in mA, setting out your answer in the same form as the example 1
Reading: 0.7
